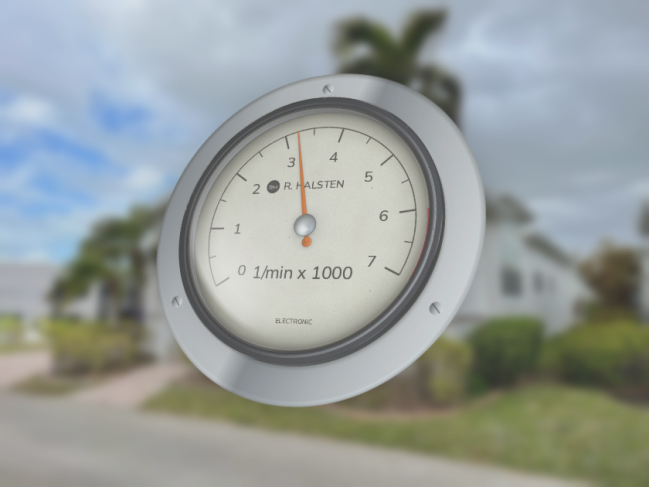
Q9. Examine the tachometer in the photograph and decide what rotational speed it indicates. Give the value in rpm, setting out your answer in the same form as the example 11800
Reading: 3250
